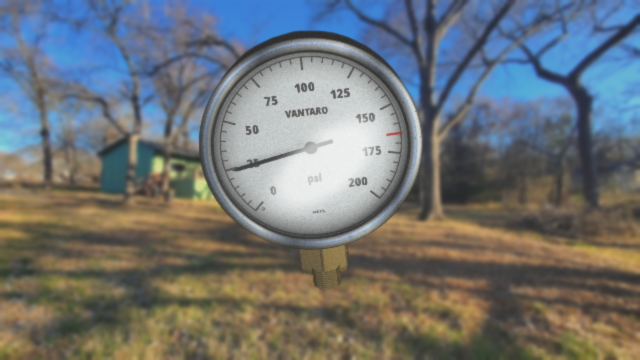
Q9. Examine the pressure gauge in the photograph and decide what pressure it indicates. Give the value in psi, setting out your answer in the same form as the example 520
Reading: 25
